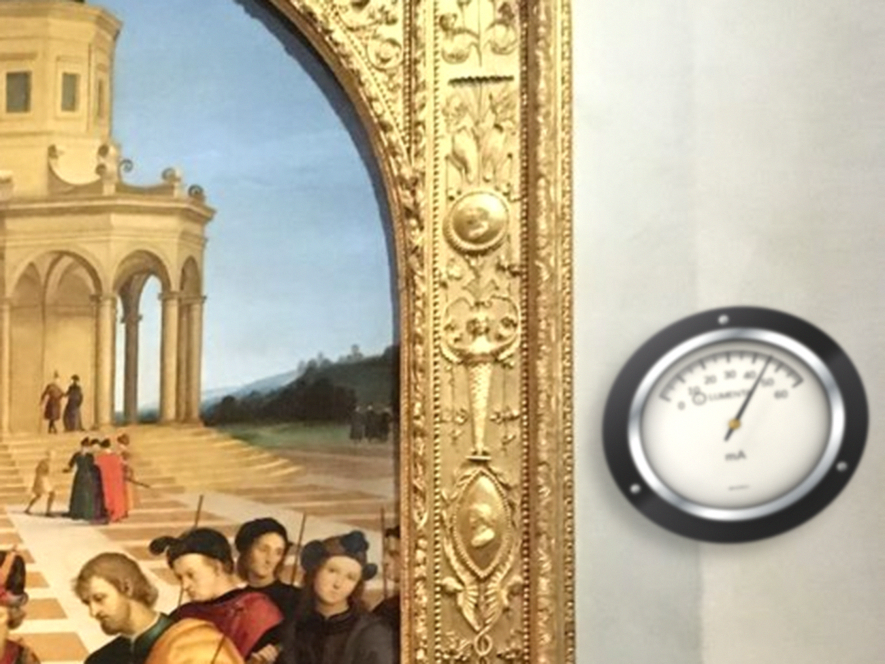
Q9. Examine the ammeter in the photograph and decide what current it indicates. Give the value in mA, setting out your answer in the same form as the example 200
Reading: 45
